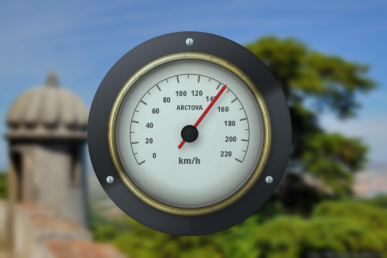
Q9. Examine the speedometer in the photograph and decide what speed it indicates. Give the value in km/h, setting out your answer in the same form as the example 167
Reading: 145
